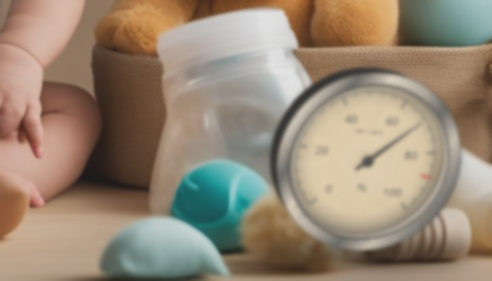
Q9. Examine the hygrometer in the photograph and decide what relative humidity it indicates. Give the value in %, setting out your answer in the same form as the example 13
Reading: 68
